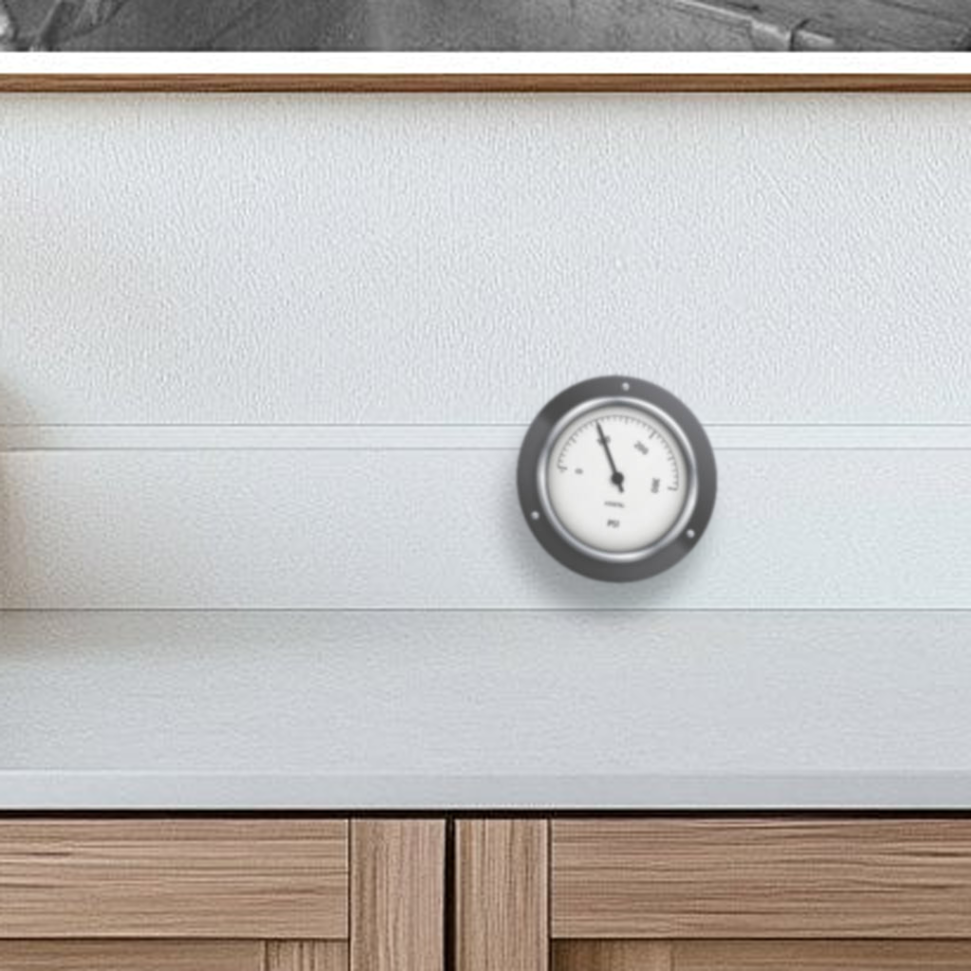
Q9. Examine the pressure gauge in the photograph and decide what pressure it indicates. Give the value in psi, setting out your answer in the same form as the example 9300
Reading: 100
